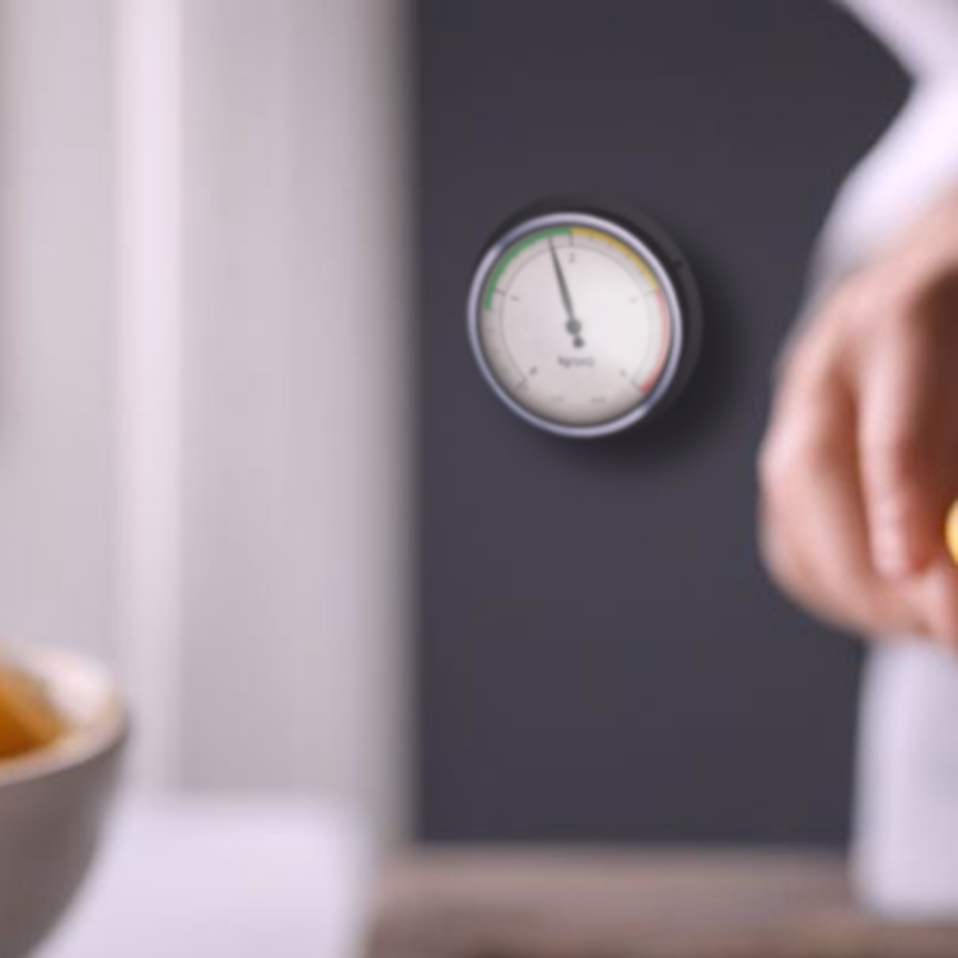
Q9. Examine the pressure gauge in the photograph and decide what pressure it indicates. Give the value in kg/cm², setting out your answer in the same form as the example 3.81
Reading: 1.8
